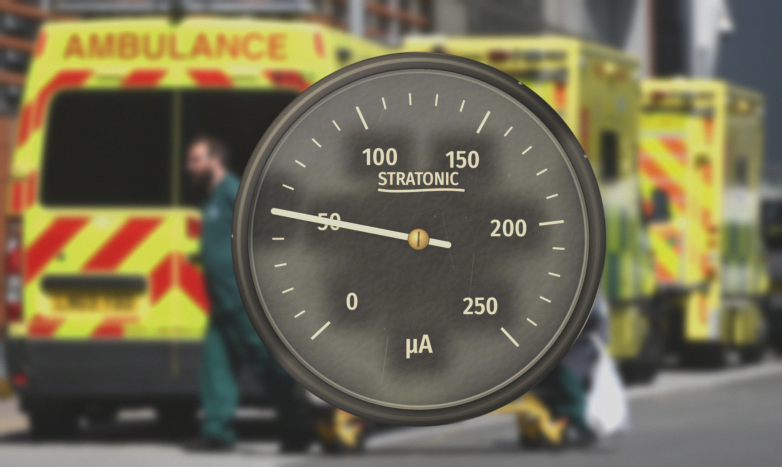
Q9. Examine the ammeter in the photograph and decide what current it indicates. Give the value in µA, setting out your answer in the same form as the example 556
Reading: 50
